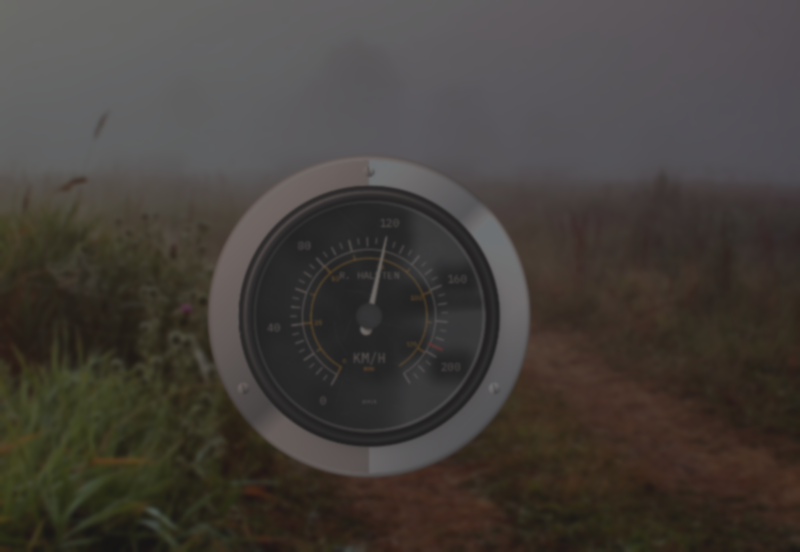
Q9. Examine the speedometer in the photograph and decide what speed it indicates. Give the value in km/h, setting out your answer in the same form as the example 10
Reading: 120
